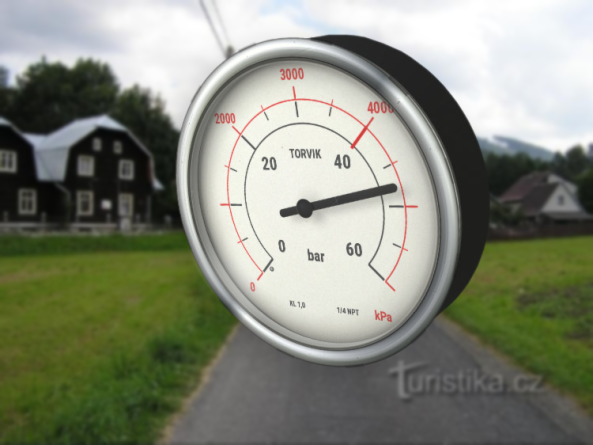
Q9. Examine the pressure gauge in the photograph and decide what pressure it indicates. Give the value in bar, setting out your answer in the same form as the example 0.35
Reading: 47.5
